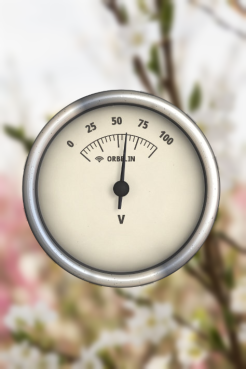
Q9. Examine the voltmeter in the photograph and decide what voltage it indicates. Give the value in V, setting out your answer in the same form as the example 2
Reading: 60
